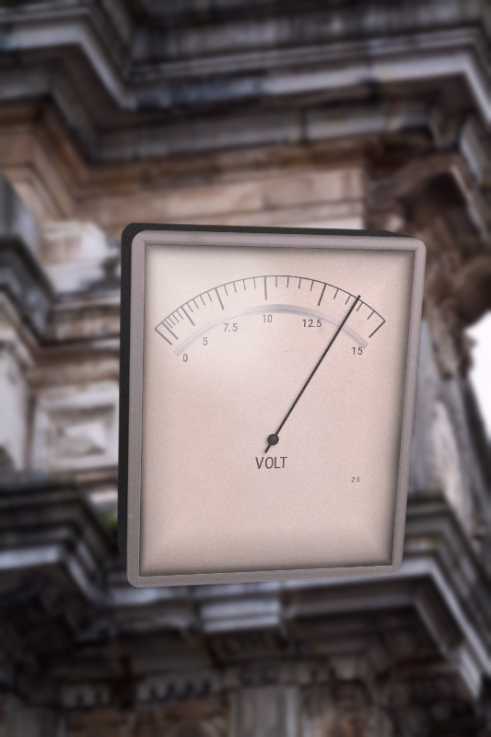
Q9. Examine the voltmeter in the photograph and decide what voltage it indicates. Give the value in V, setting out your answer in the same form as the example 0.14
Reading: 13.75
